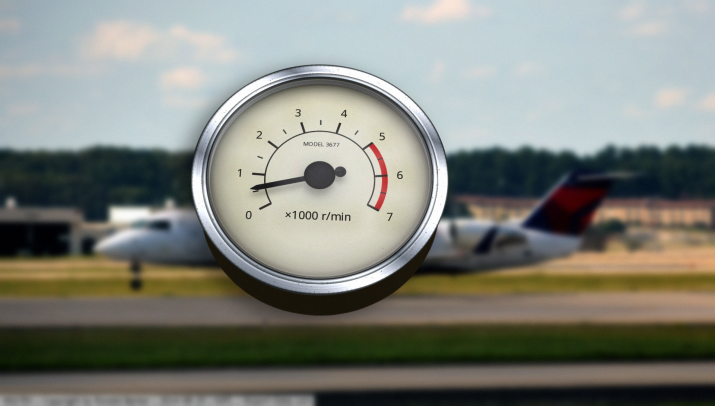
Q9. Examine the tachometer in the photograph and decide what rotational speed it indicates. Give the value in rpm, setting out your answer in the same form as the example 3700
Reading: 500
